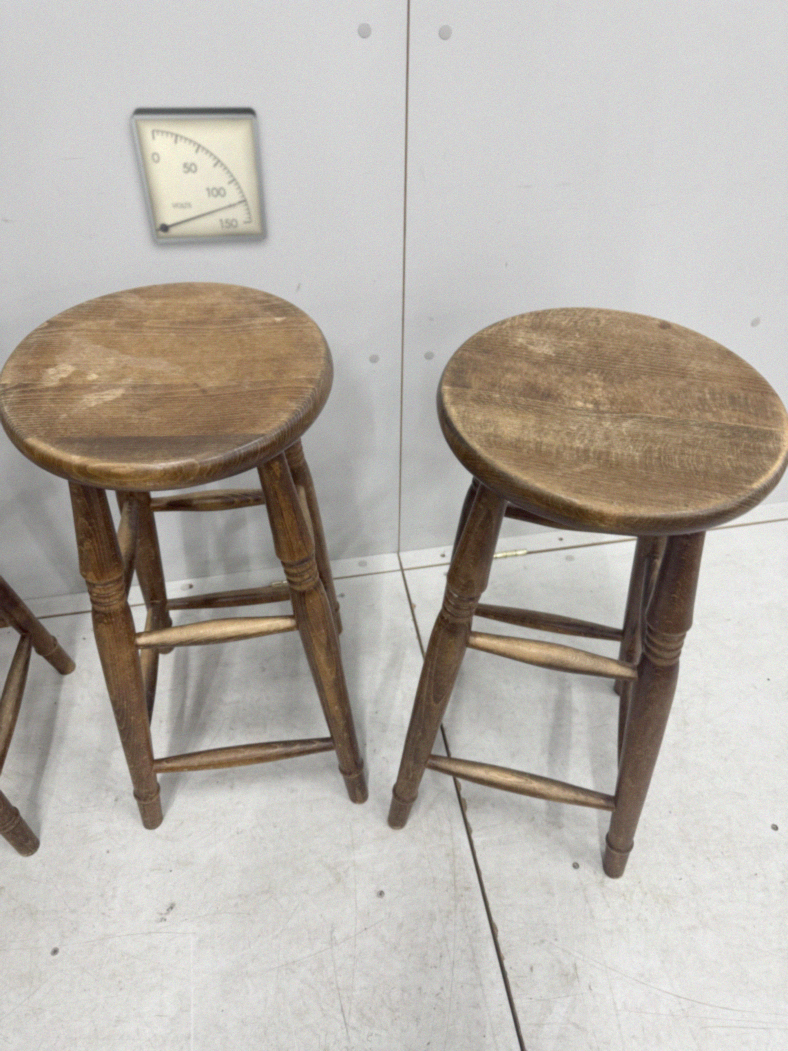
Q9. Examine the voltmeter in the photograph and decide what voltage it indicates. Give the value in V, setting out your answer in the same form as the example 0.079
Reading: 125
